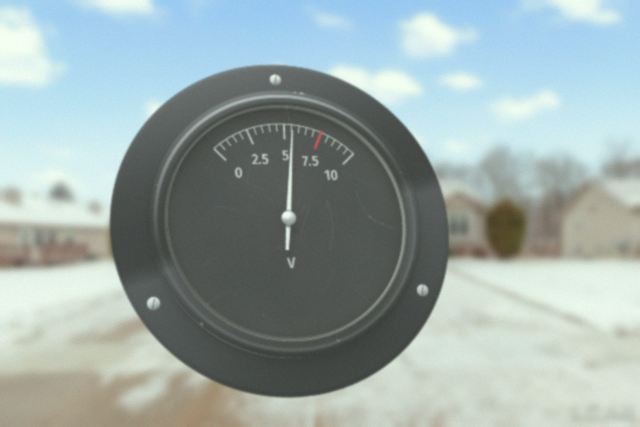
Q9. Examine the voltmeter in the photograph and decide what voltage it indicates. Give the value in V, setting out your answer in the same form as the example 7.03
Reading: 5.5
